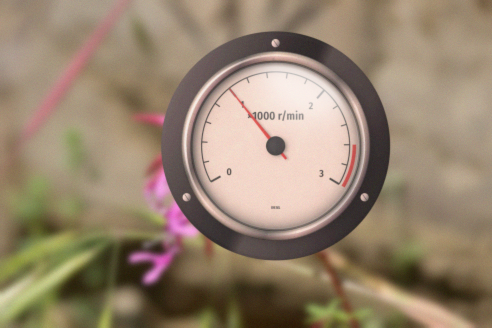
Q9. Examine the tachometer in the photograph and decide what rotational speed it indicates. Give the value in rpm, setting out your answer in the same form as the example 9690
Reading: 1000
